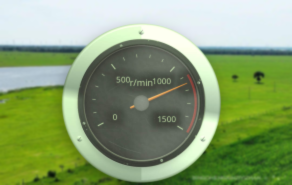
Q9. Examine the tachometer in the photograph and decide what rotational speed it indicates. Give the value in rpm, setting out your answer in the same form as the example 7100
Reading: 1150
